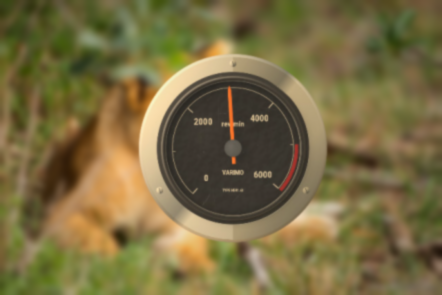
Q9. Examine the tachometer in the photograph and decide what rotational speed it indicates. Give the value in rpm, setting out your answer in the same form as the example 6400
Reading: 3000
